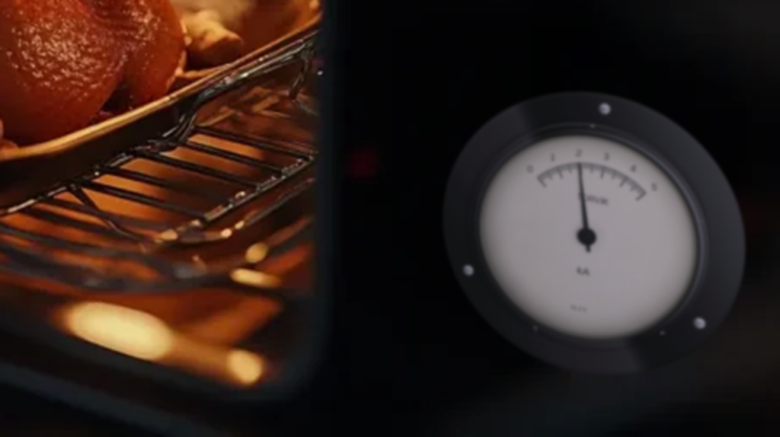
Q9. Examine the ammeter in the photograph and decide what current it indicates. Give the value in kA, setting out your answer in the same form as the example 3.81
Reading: 2
